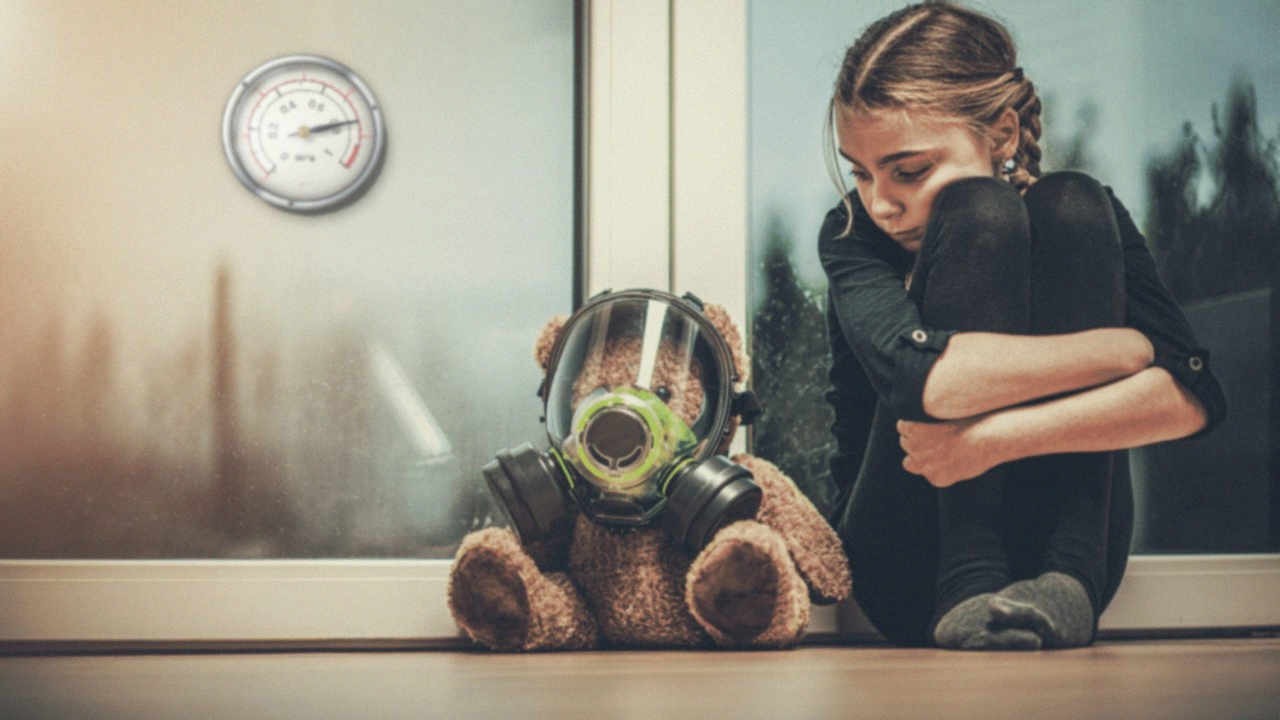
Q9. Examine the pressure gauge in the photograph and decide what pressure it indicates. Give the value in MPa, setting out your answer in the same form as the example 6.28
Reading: 0.8
